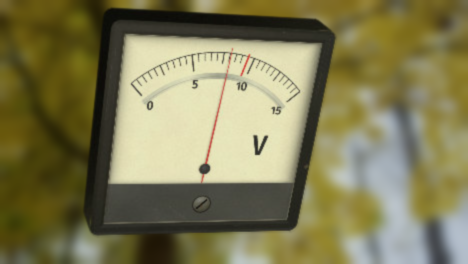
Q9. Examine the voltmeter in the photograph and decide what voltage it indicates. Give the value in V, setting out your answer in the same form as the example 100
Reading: 8
